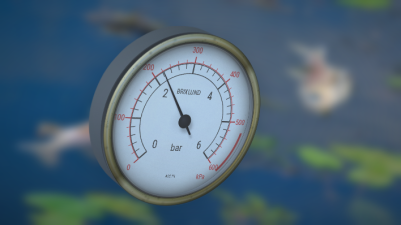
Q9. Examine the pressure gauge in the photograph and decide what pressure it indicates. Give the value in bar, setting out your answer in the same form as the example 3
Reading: 2.2
